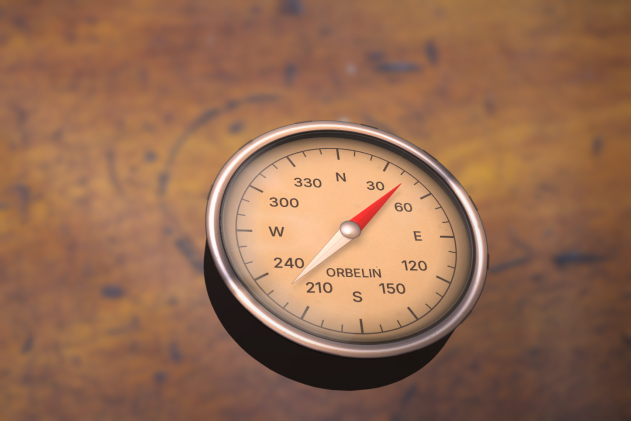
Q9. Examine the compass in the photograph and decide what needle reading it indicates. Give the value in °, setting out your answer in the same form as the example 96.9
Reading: 45
